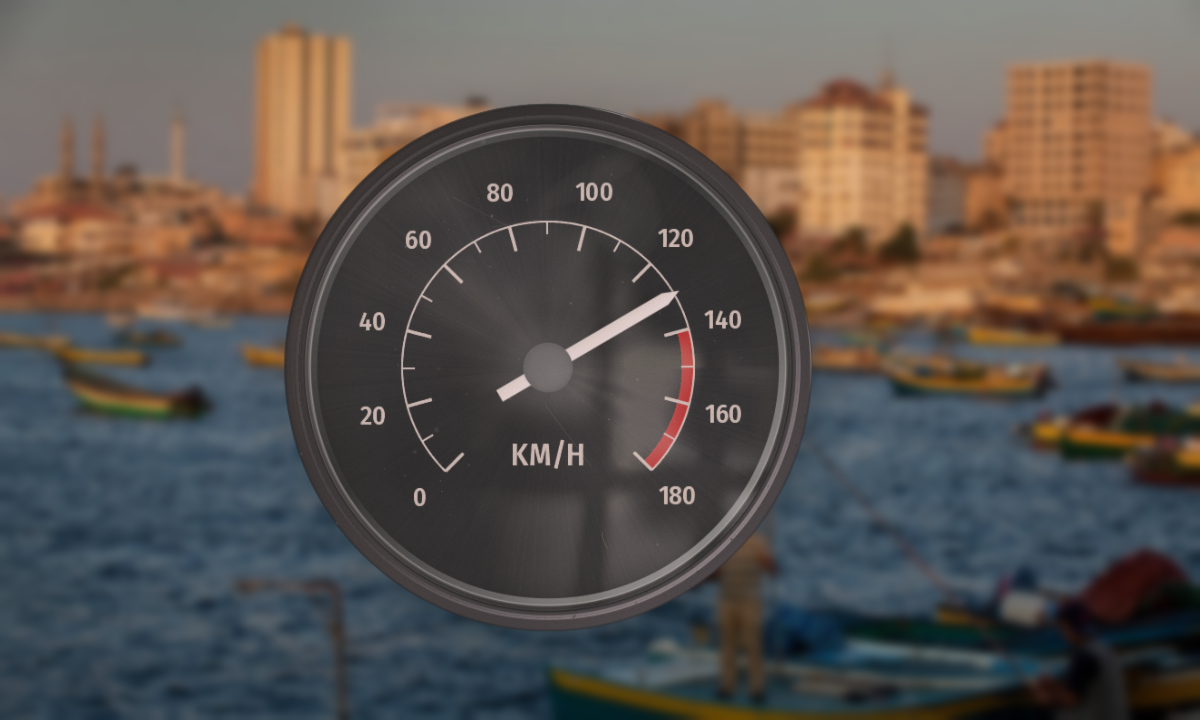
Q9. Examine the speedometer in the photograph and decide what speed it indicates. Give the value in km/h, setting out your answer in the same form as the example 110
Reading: 130
